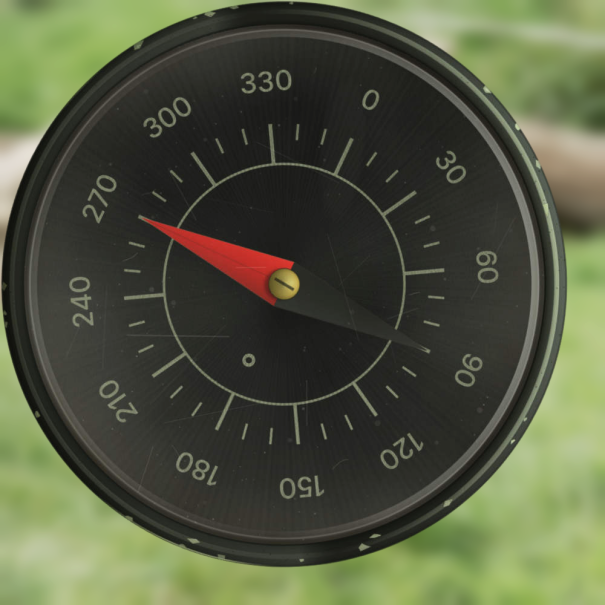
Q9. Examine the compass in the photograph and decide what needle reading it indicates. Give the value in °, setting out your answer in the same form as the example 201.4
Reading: 270
